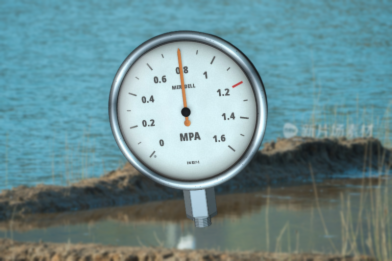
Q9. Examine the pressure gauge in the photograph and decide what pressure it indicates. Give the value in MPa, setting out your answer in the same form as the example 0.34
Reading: 0.8
